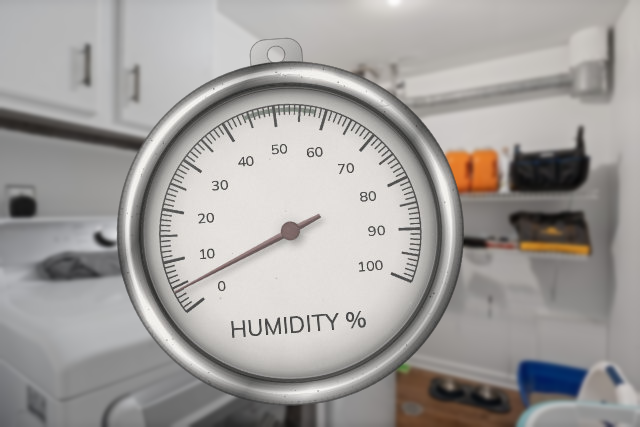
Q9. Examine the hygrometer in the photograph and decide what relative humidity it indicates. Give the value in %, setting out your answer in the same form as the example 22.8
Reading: 4
